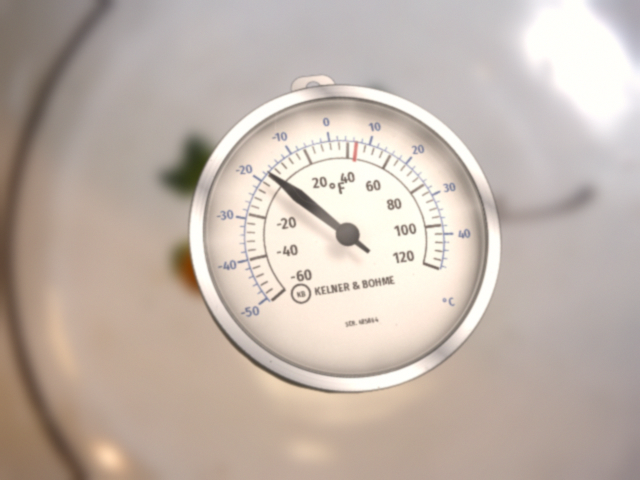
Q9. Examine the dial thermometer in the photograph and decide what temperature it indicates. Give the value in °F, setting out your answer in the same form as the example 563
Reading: 0
